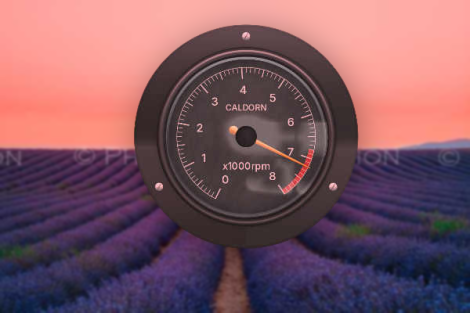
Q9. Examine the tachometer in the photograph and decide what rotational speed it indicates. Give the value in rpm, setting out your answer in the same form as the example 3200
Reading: 7200
